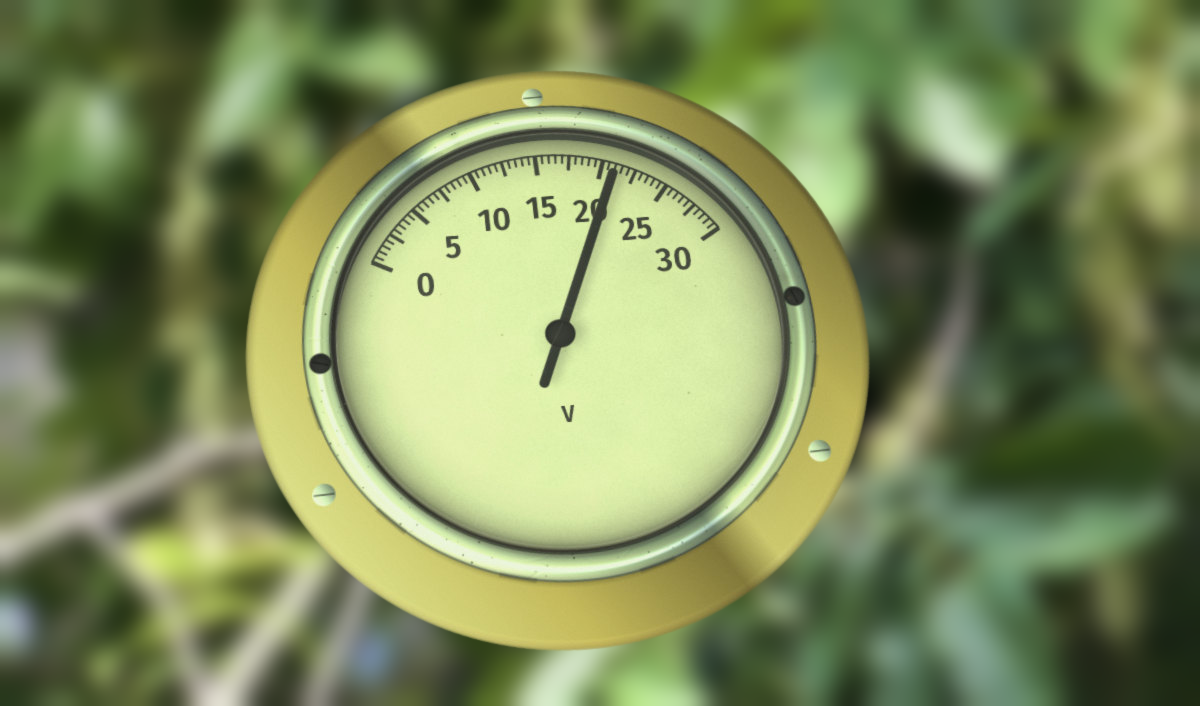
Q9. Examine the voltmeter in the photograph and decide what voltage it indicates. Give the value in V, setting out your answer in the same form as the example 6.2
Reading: 21
